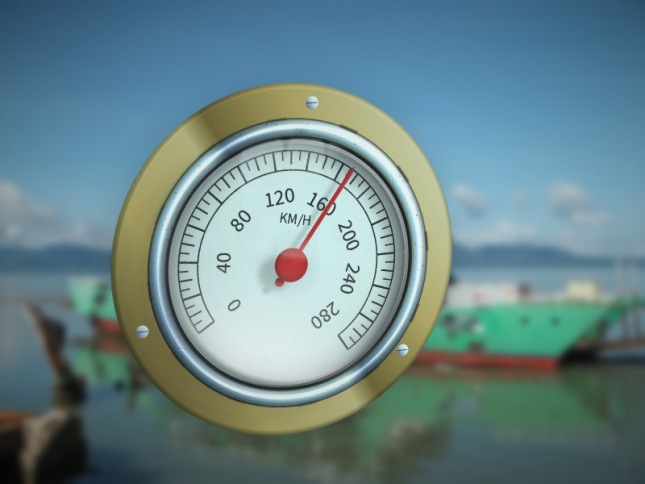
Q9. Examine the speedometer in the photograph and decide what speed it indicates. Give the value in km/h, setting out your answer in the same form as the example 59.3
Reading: 165
